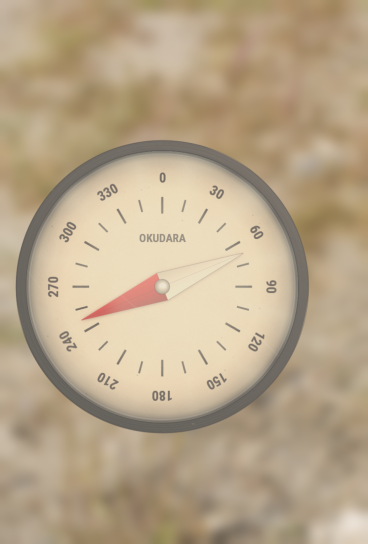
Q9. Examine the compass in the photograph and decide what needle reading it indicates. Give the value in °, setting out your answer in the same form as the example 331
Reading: 247.5
